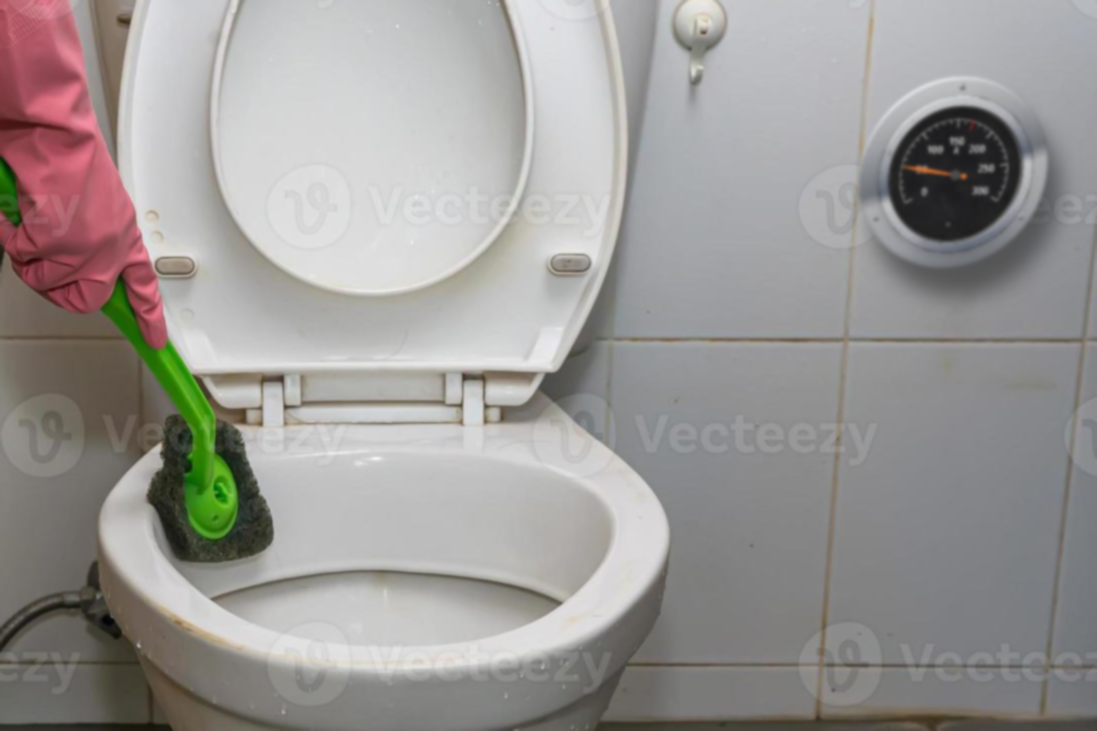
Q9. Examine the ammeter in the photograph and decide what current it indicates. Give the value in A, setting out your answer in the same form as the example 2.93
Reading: 50
